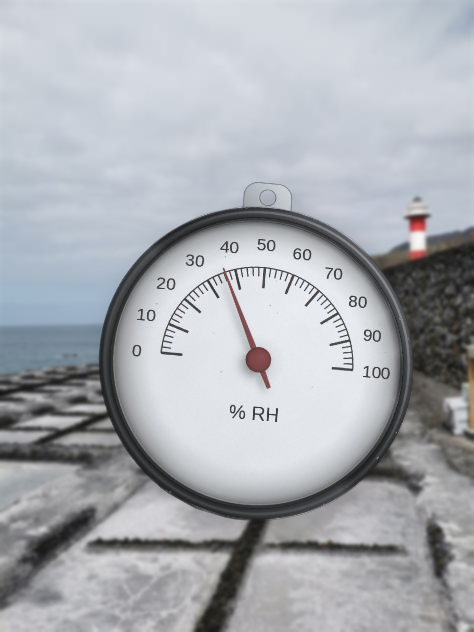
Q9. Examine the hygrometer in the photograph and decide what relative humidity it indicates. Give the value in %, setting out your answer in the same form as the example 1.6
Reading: 36
